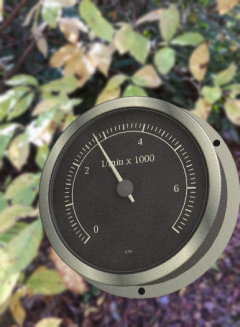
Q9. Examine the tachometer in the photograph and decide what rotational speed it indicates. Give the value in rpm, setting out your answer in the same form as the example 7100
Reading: 2800
